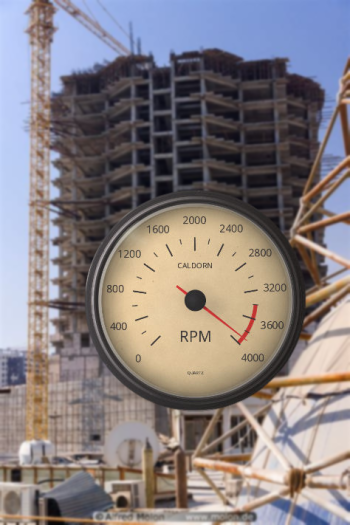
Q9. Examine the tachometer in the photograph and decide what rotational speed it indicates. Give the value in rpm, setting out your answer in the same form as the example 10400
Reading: 3900
